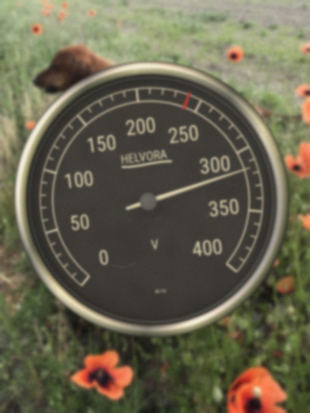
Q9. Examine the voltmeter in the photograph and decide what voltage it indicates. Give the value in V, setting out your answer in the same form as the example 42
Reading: 315
